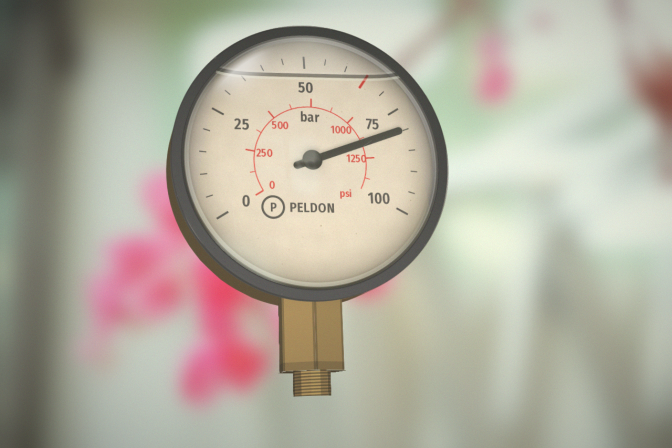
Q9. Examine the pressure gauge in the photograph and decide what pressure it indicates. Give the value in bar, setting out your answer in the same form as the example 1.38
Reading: 80
